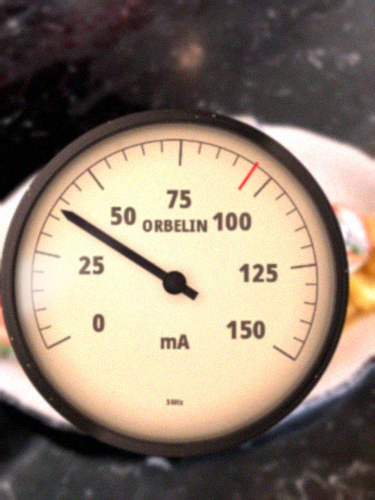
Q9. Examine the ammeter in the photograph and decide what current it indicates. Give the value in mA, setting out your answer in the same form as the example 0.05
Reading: 37.5
